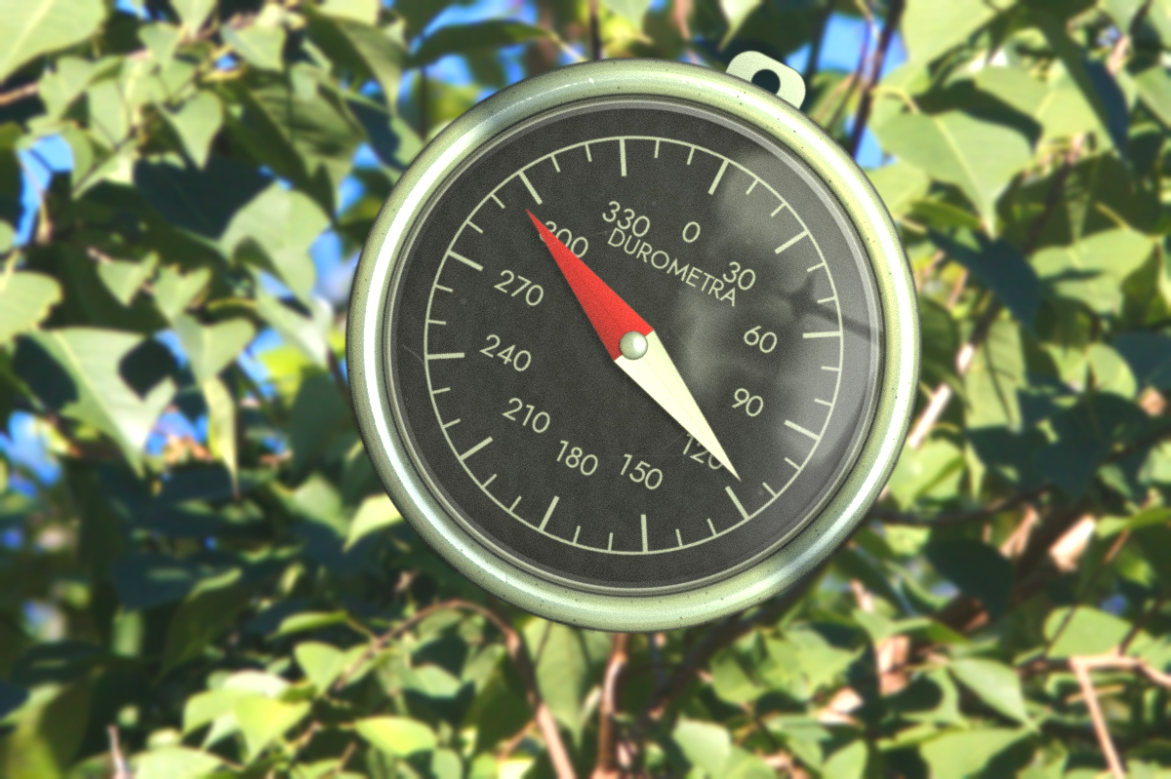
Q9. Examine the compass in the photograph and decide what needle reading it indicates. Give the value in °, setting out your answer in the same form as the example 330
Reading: 295
